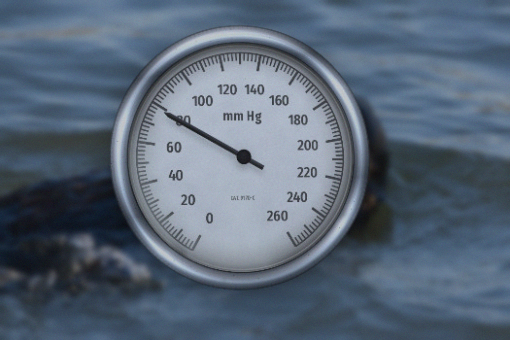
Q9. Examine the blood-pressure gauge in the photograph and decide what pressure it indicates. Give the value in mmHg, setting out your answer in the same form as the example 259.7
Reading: 78
